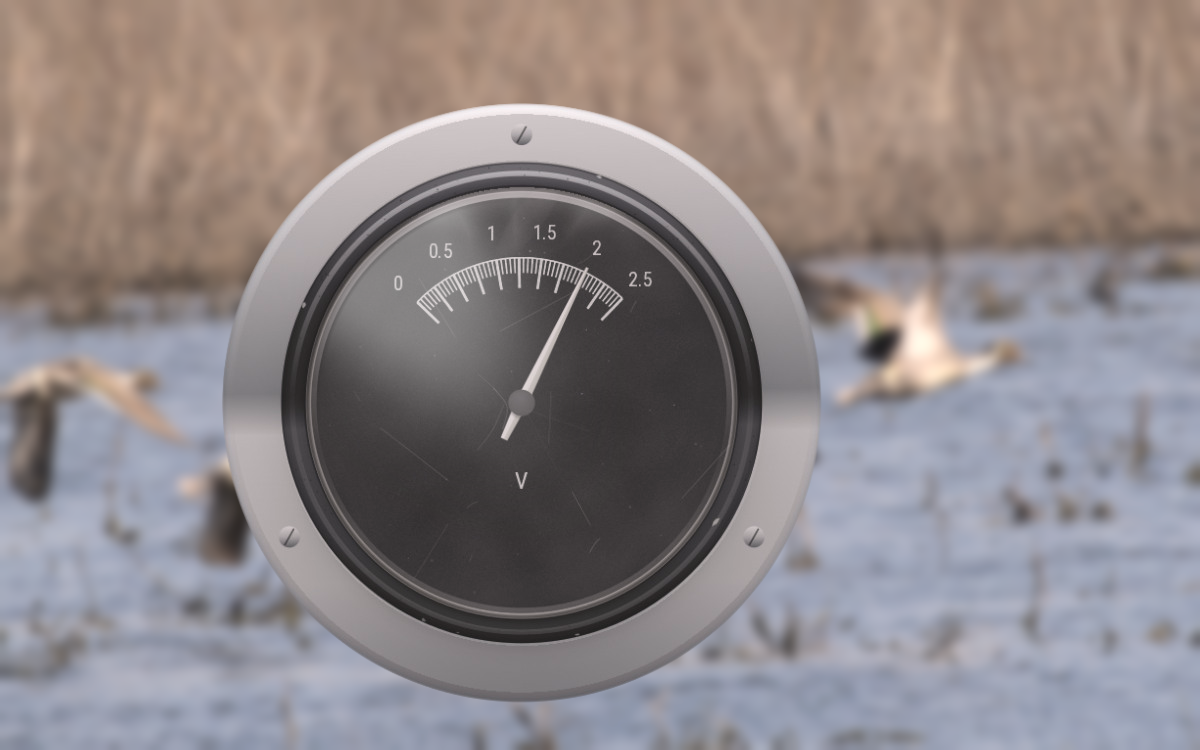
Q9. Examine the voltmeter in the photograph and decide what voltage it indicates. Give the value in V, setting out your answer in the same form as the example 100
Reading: 2
